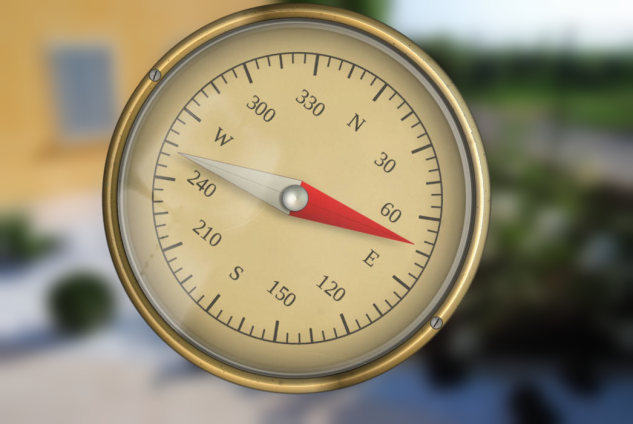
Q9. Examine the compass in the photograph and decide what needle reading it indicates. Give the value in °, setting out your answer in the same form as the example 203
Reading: 72.5
